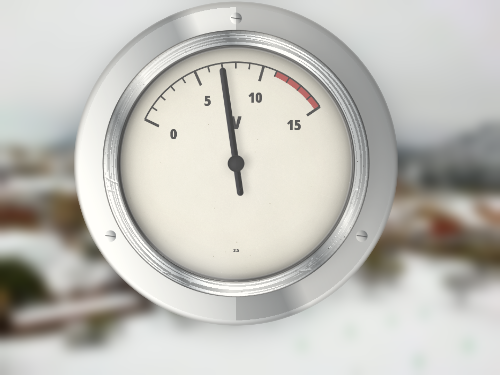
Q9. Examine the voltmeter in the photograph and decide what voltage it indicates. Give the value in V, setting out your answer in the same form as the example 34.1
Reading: 7
